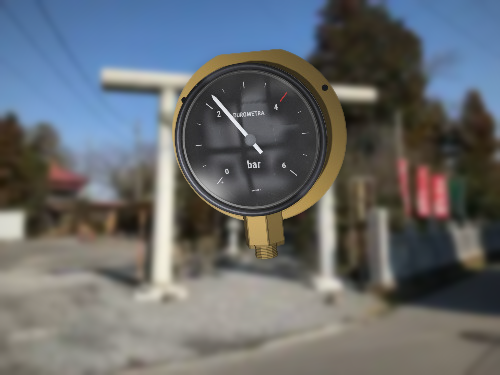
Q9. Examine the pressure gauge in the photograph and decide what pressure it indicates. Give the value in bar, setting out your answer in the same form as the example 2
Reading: 2.25
